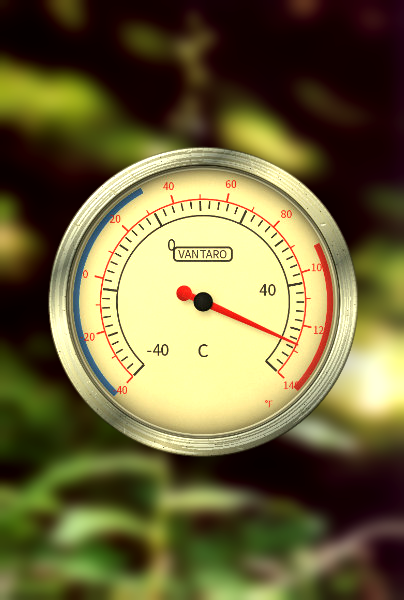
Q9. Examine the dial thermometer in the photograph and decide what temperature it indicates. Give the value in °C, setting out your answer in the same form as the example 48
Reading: 53
